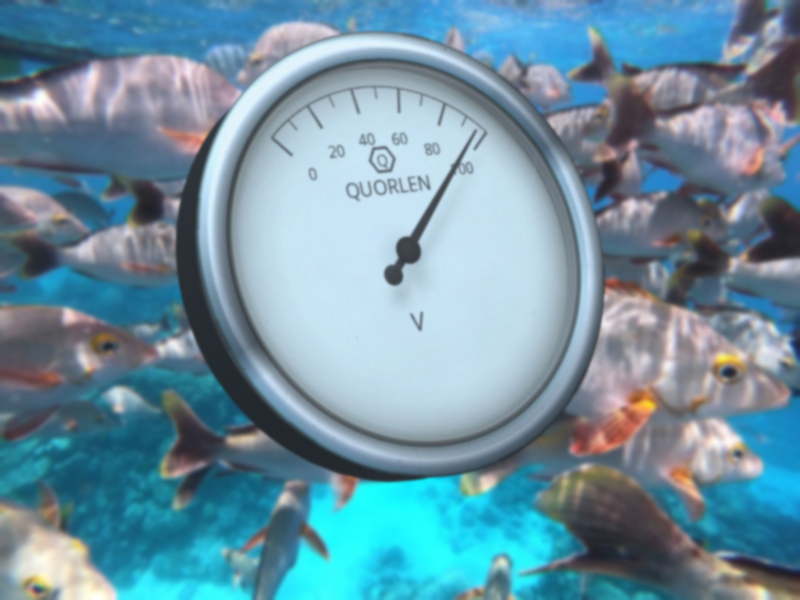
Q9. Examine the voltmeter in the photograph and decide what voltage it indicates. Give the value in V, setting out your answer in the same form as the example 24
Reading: 95
